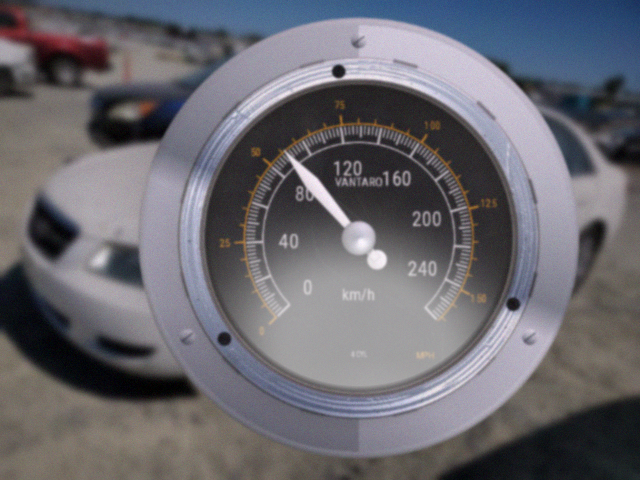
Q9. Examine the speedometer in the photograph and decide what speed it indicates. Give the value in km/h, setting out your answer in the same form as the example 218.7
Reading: 90
